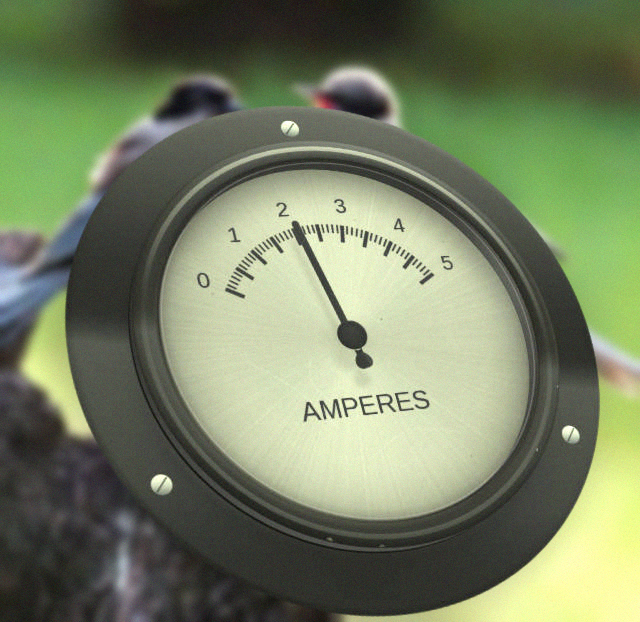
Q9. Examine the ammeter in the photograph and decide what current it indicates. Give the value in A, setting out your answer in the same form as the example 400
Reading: 2
